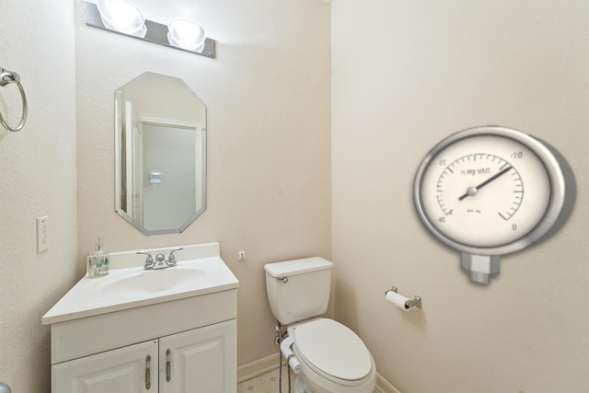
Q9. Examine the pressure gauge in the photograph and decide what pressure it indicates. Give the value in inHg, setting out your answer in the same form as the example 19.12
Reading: -9
